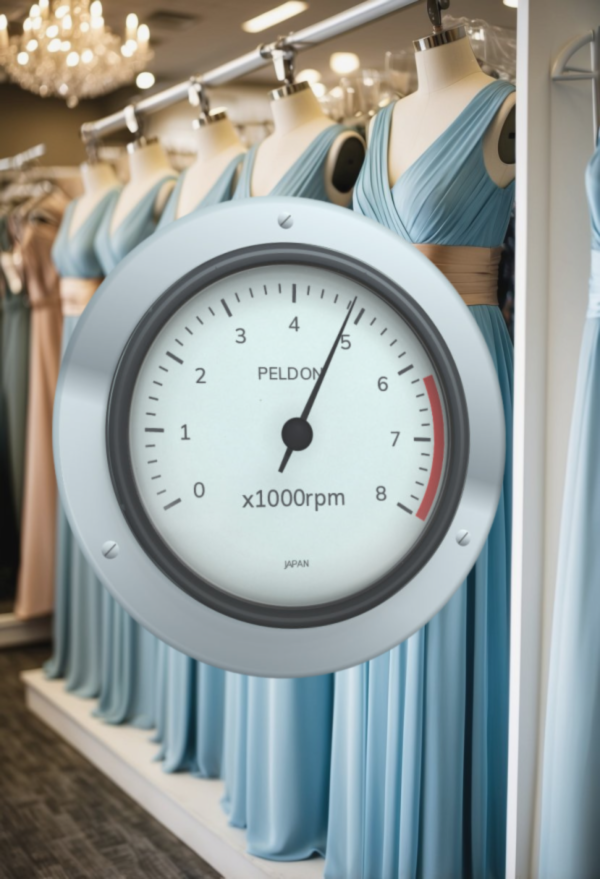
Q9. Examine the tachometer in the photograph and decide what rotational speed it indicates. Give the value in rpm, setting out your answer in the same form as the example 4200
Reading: 4800
